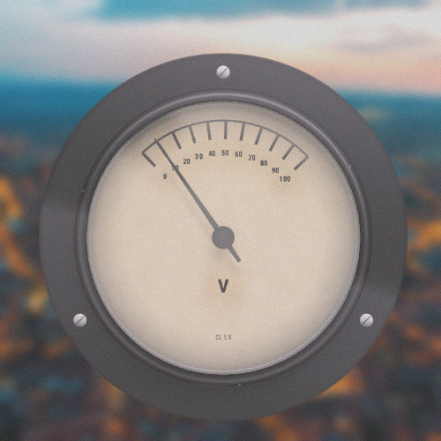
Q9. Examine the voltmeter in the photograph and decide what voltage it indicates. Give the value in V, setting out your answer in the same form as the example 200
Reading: 10
